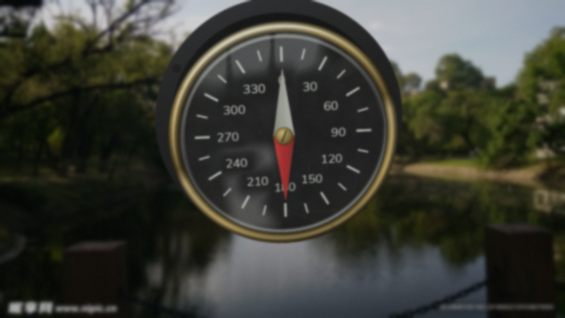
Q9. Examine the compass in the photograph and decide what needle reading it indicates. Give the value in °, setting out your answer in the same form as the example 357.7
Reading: 180
